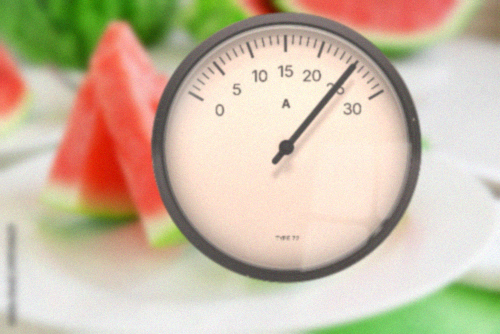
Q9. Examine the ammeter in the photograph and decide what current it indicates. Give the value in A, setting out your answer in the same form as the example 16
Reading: 25
